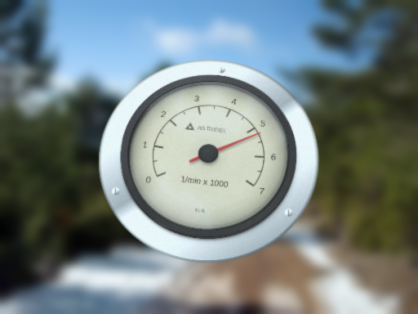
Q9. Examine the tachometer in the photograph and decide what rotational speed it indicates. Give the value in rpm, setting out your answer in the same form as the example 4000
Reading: 5250
